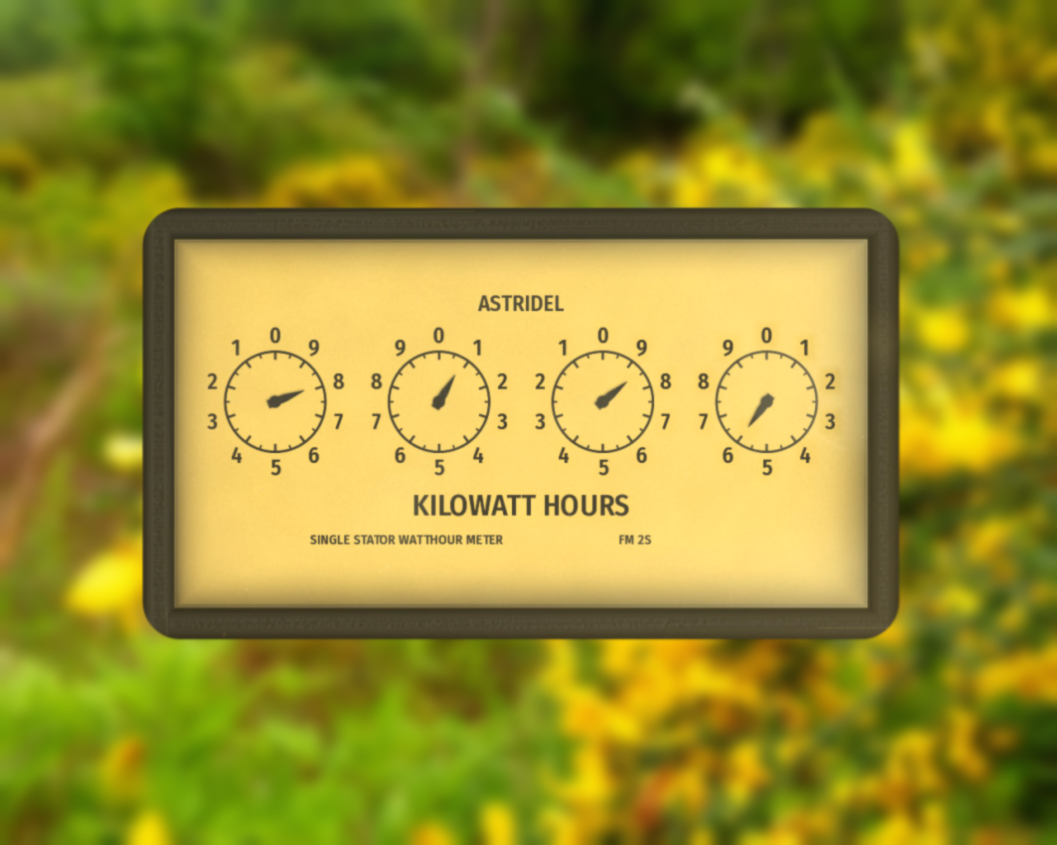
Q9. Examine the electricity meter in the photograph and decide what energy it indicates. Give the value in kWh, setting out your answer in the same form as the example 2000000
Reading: 8086
